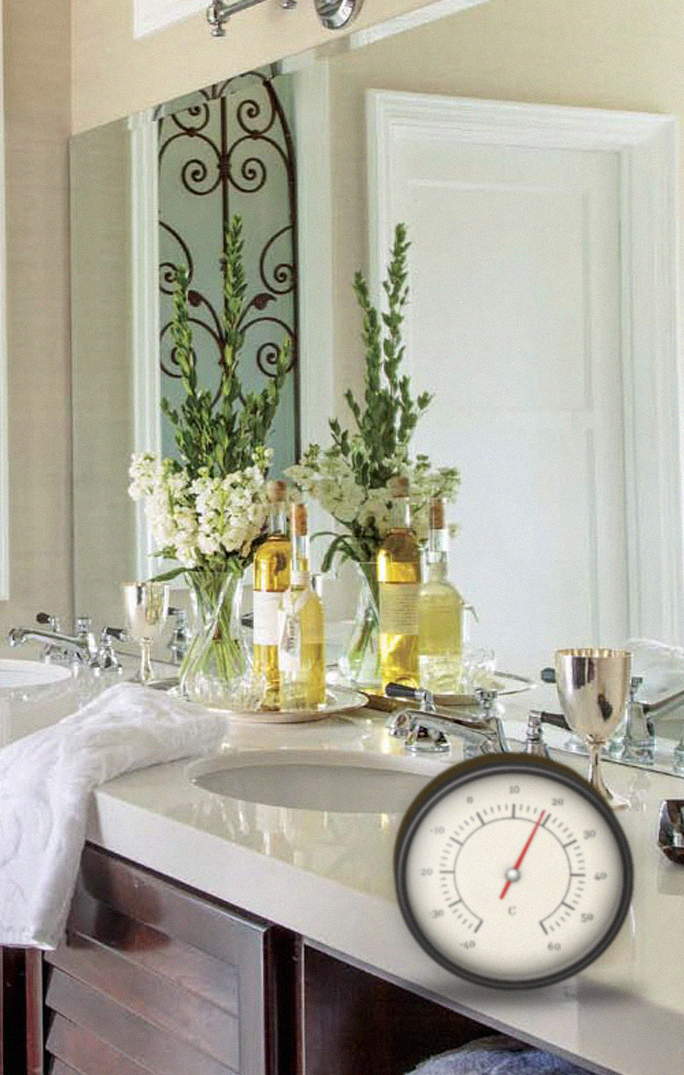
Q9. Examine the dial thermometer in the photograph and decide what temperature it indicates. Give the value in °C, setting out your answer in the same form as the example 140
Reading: 18
